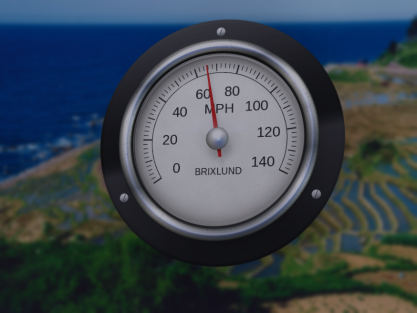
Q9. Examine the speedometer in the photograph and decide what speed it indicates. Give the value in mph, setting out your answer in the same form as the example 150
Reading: 66
